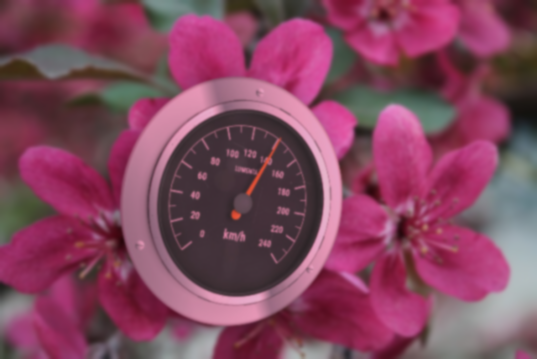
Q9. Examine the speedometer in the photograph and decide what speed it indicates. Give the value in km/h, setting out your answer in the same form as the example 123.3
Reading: 140
